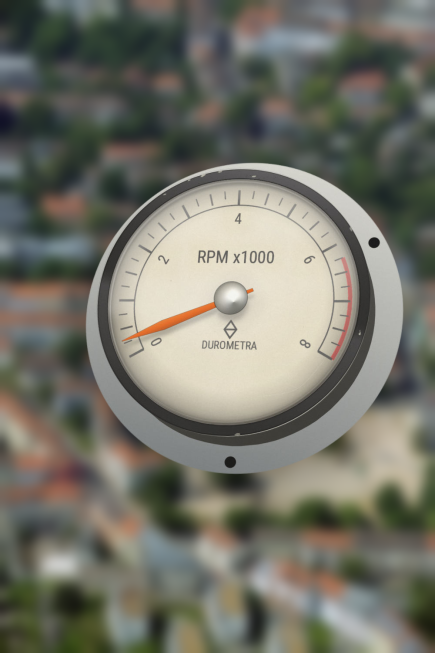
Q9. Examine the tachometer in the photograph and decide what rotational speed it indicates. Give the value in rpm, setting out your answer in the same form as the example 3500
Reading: 250
